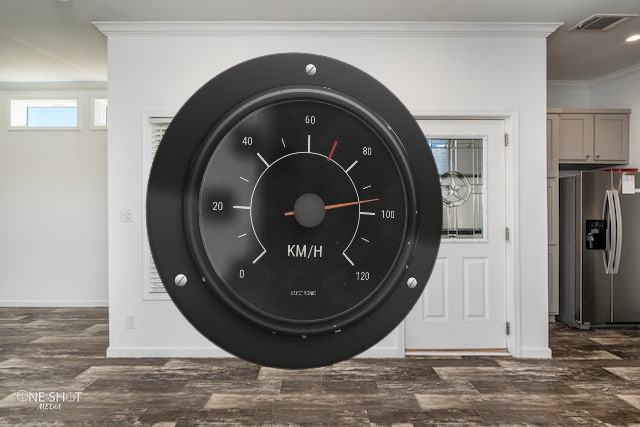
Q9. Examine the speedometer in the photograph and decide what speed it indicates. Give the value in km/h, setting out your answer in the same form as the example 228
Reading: 95
